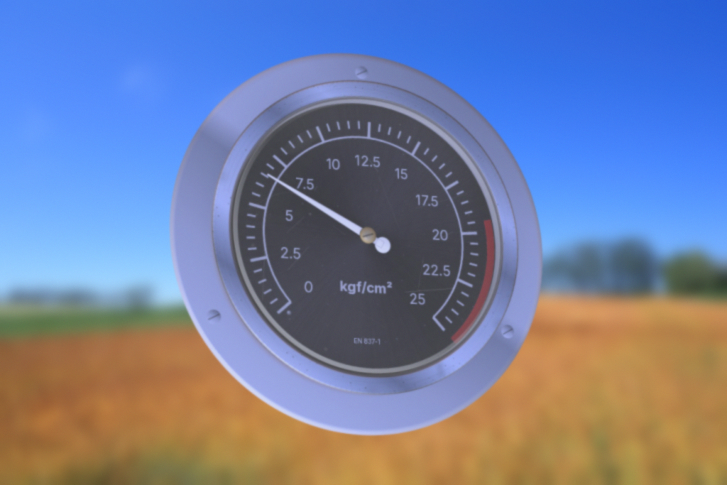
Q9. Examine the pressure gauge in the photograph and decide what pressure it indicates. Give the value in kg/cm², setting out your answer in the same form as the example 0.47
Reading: 6.5
